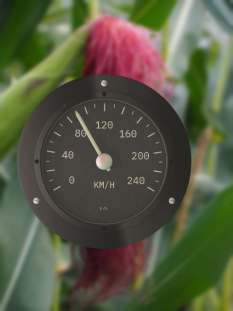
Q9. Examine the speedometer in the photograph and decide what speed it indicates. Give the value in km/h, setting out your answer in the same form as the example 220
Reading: 90
